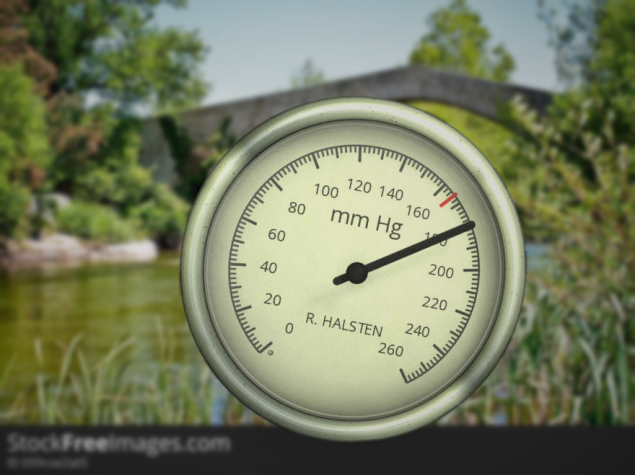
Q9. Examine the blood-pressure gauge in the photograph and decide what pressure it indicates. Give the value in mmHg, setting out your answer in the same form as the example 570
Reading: 180
